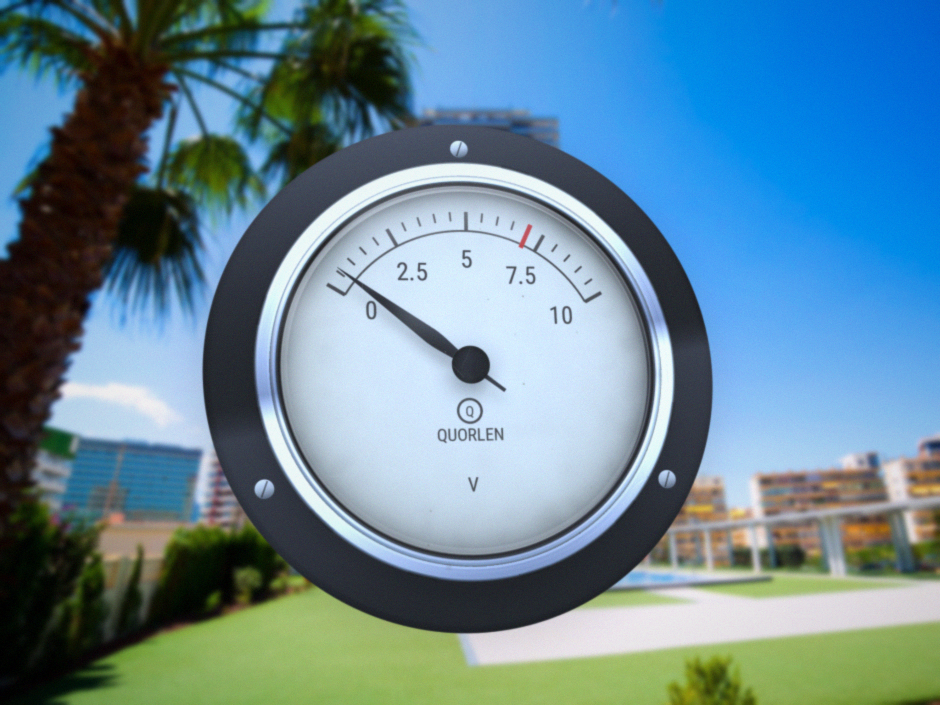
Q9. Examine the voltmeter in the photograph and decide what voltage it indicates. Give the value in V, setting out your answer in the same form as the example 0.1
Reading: 0.5
